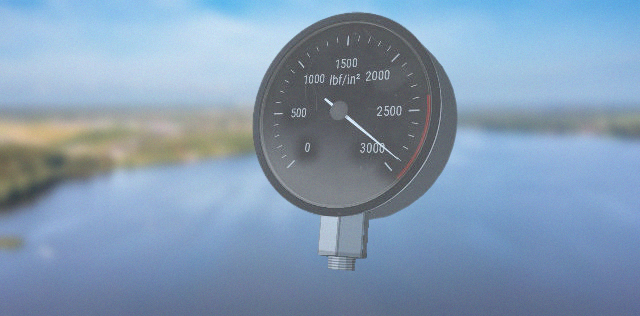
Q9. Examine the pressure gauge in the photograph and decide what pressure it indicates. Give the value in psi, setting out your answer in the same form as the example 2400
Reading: 2900
